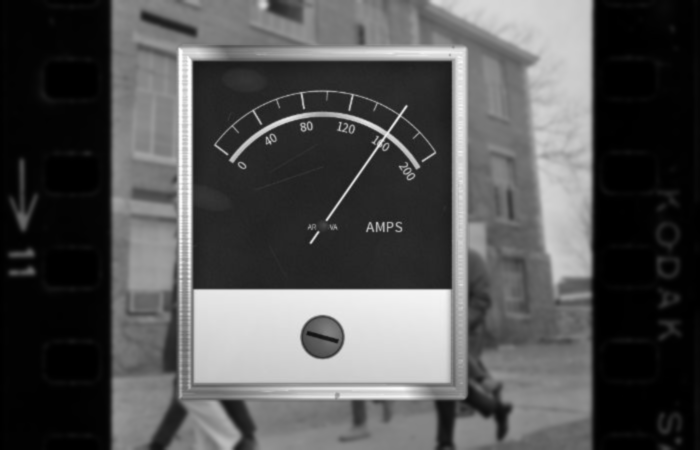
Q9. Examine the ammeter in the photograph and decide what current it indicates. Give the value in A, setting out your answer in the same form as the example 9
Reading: 160
